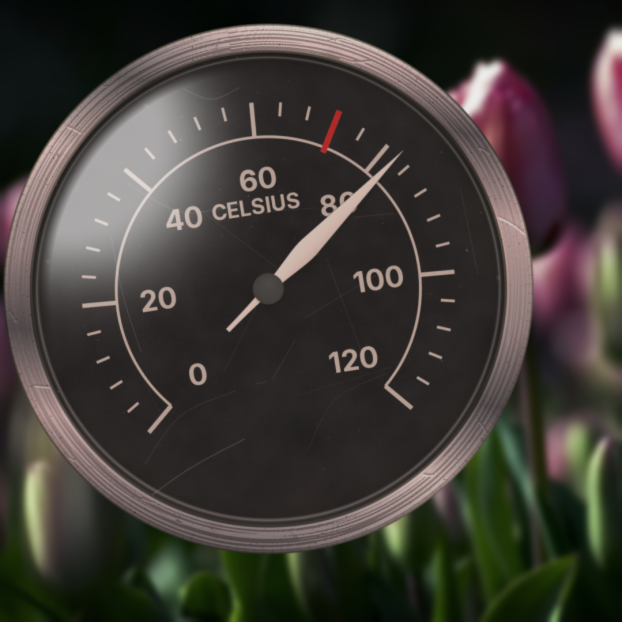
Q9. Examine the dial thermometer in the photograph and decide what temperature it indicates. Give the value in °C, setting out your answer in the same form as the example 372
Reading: 82
